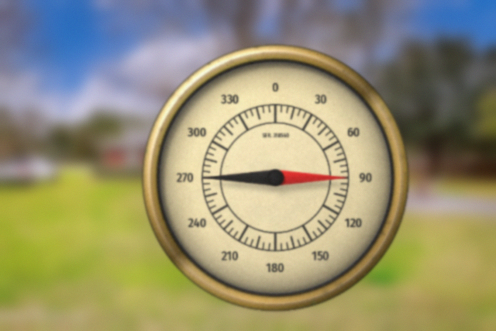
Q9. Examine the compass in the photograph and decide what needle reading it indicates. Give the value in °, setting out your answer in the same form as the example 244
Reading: 90
